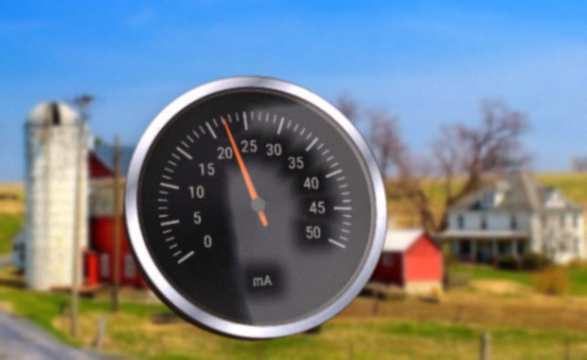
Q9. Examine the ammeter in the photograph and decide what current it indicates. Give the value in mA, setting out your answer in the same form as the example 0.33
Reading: 22
